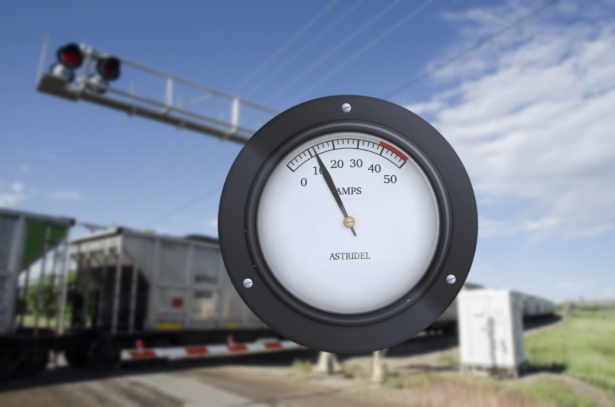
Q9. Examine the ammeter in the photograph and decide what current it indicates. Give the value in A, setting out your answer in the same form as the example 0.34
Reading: 12
